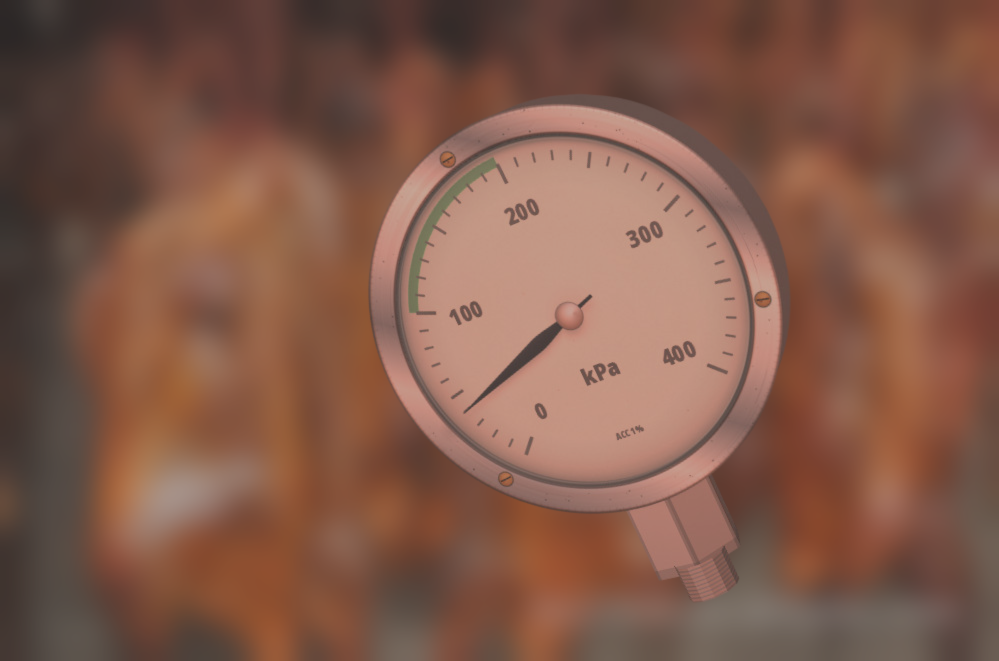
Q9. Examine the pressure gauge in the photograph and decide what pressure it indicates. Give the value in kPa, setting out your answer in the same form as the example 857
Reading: 40
